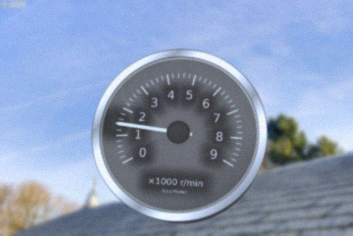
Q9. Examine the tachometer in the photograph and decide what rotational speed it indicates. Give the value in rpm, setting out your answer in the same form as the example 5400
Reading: 1400
